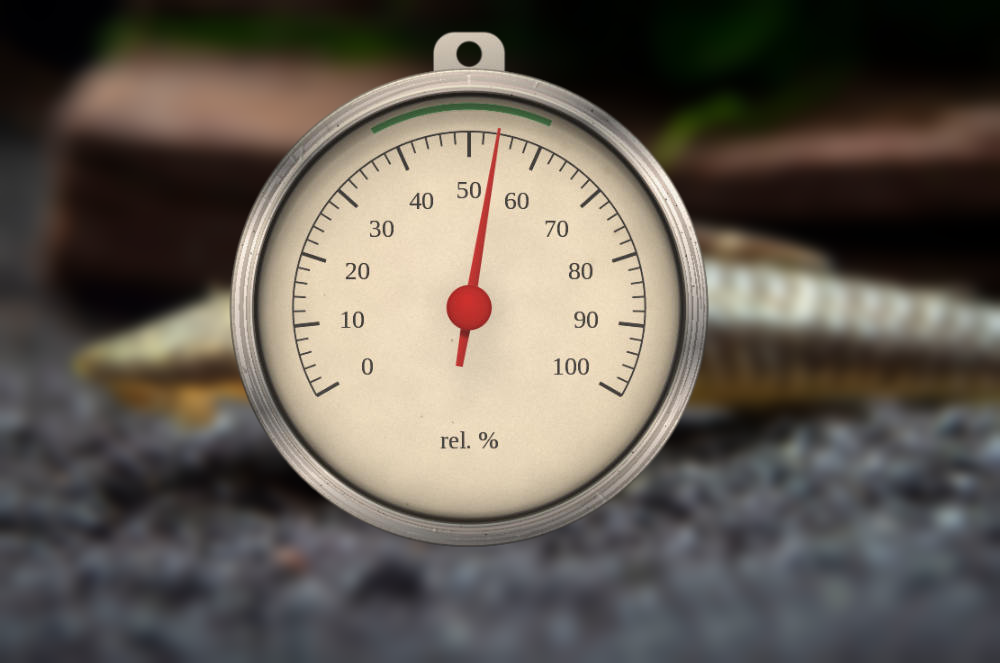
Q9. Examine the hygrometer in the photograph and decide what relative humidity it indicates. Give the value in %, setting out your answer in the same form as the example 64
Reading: 54
